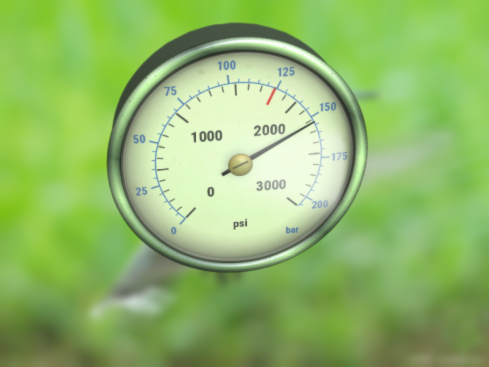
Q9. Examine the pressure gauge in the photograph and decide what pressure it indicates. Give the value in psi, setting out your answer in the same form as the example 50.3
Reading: 2200
